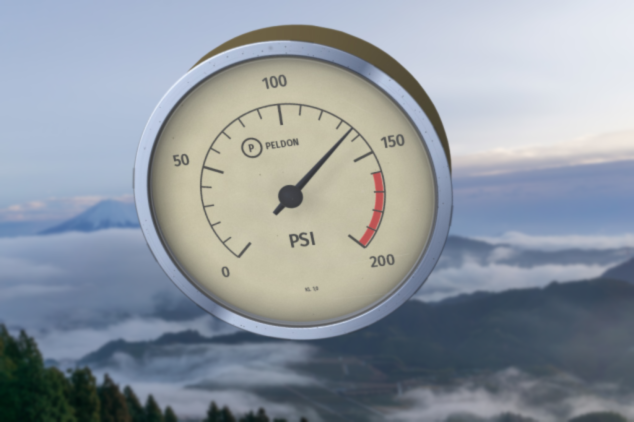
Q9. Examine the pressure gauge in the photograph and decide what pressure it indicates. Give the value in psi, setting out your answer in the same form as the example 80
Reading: 135
